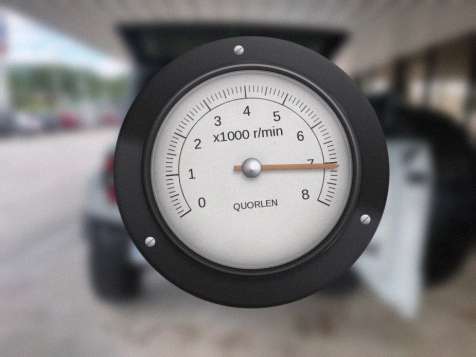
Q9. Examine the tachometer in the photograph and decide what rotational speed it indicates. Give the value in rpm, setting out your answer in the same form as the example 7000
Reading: 7100
